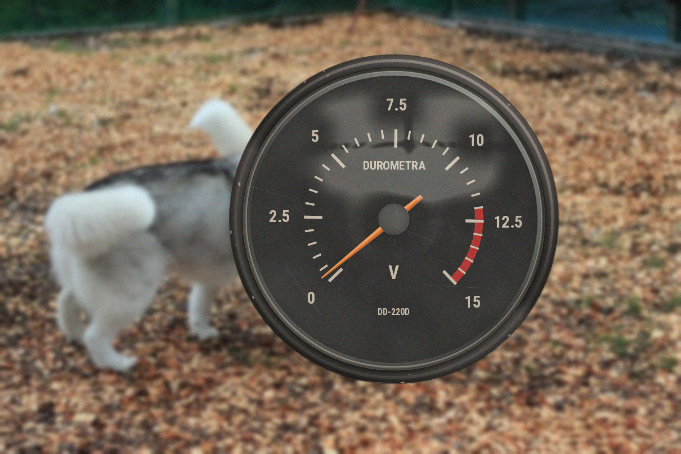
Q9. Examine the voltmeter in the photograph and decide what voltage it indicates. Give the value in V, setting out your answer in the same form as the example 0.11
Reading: 0.25
